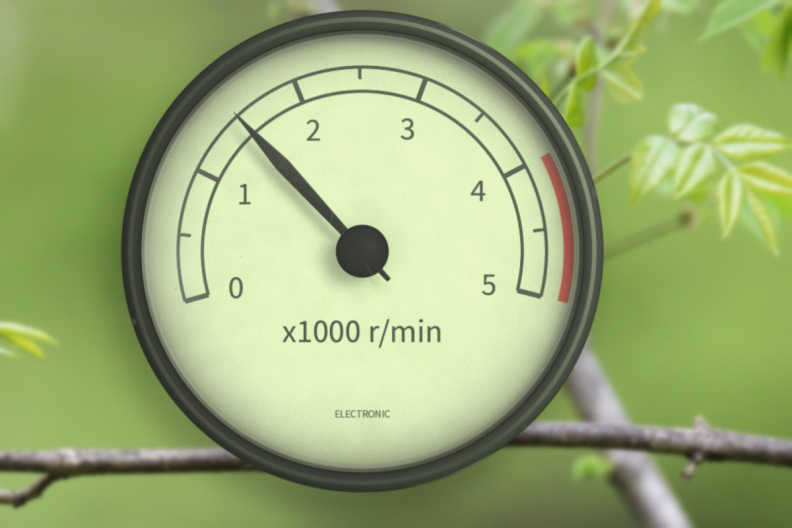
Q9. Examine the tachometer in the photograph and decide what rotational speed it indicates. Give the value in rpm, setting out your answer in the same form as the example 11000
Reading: 1500
